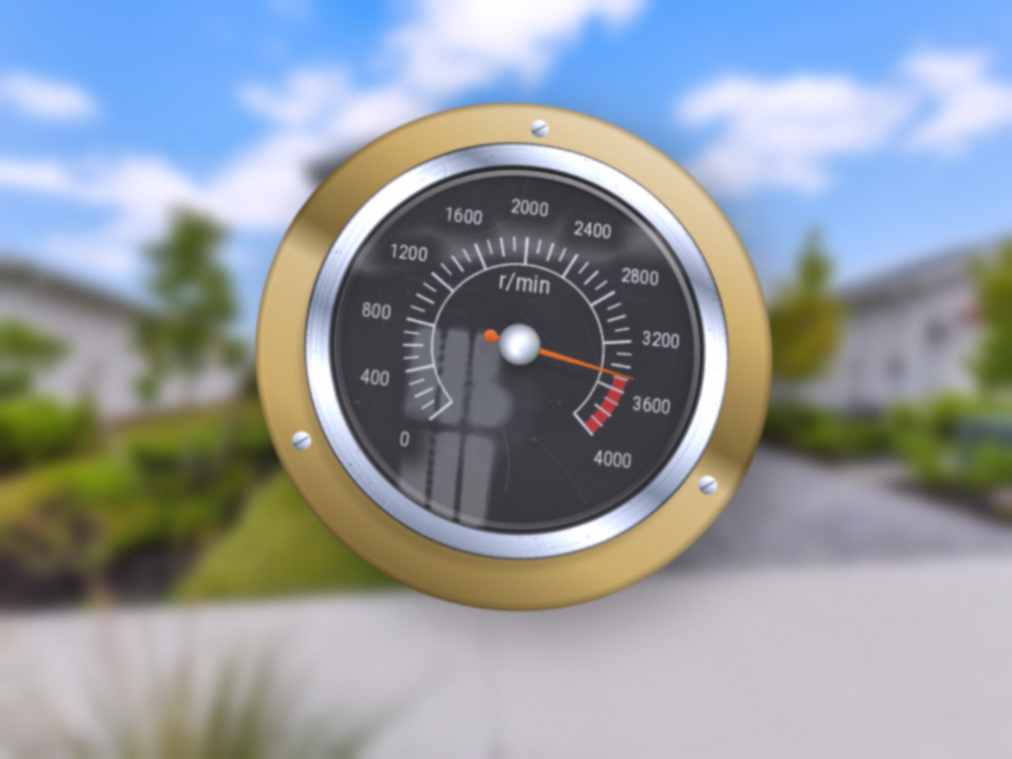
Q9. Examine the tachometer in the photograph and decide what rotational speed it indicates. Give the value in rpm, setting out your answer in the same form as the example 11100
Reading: 3500
